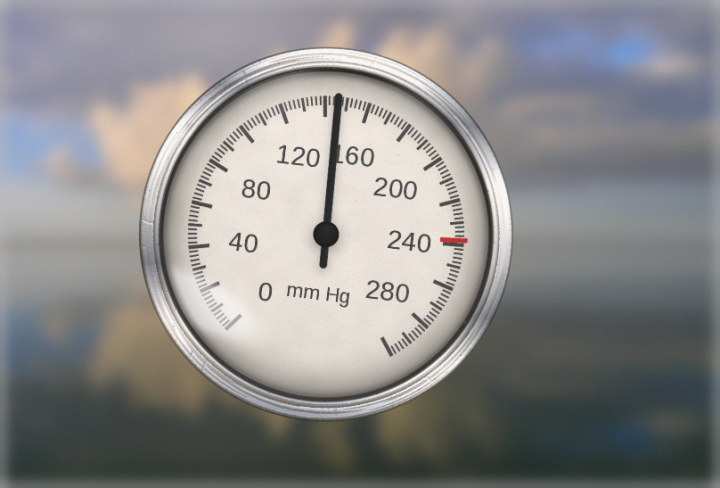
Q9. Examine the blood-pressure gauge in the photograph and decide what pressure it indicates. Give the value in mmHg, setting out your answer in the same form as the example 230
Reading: 146
